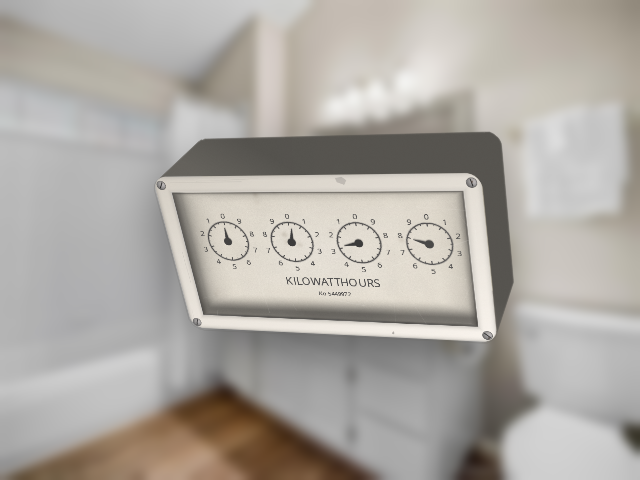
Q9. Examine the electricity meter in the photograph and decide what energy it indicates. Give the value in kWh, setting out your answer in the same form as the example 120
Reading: 28
